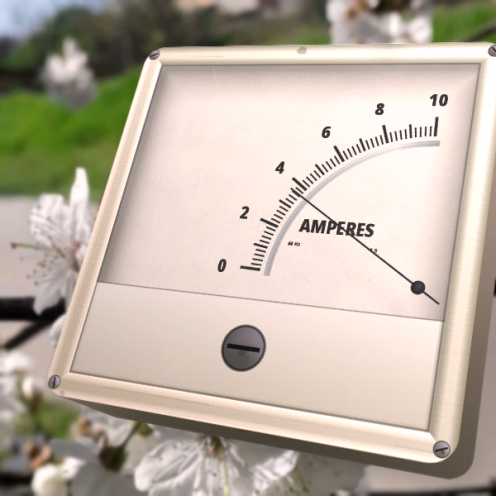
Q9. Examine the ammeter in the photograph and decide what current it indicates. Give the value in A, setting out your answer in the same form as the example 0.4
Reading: 3.6
